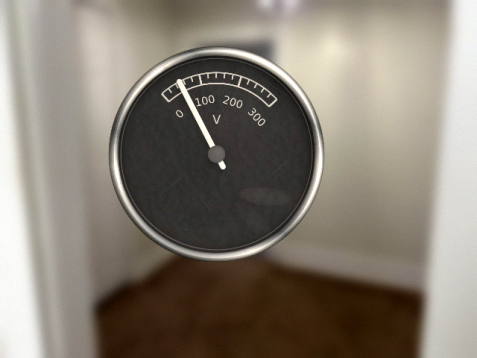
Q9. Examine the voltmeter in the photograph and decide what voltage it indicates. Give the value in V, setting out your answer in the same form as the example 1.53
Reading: 50
